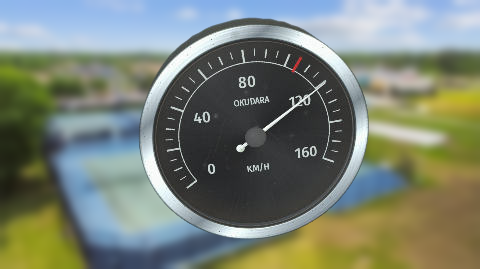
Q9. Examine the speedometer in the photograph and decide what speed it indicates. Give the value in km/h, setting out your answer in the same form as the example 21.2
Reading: 120
